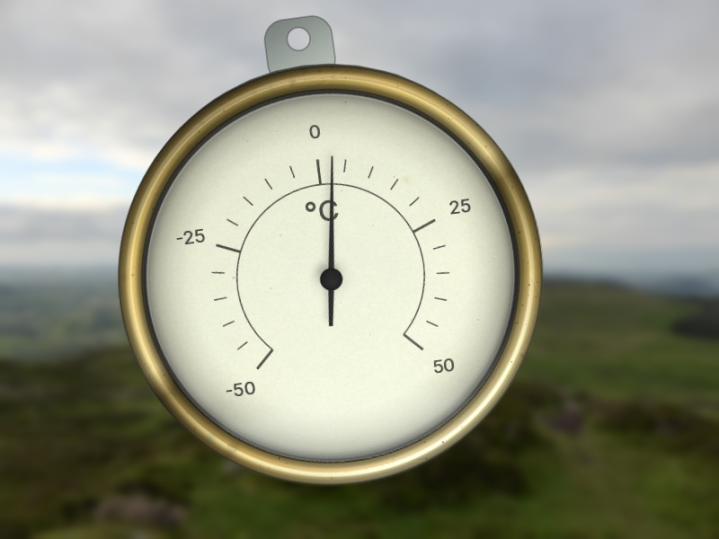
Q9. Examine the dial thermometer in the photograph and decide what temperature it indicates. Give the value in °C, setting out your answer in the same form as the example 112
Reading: 2.5
